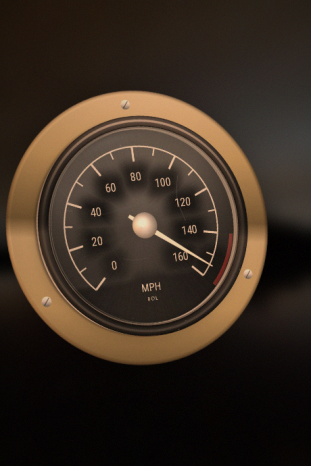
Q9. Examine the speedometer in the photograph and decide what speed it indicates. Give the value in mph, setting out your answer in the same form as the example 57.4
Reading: 155
